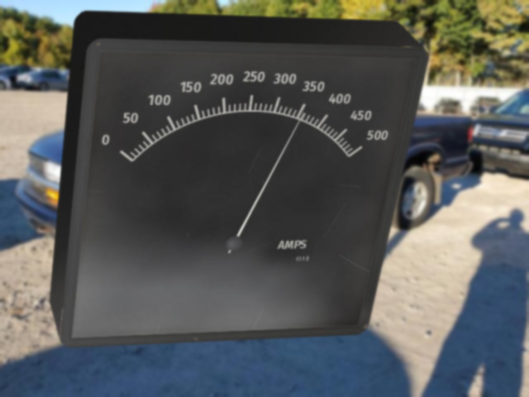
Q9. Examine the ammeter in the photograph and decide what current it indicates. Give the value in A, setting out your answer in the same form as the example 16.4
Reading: 350
